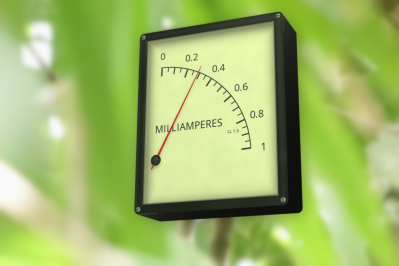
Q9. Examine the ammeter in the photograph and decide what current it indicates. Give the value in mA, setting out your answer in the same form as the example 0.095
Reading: 0.3
